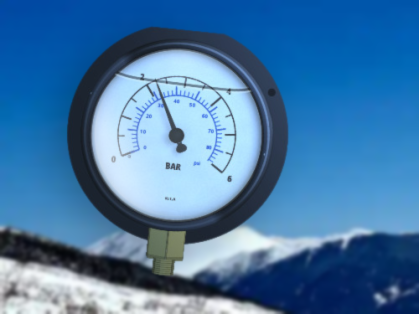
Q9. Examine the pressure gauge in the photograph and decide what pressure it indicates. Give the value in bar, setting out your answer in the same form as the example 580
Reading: 2.25
